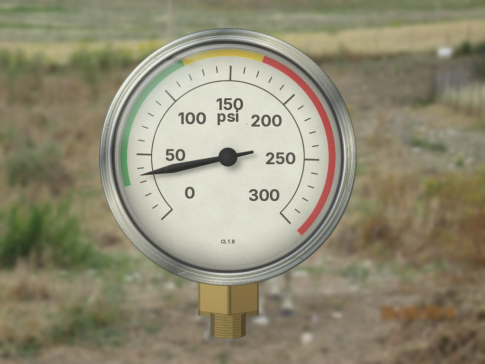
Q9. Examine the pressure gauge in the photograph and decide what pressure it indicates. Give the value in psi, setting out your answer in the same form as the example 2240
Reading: 35
